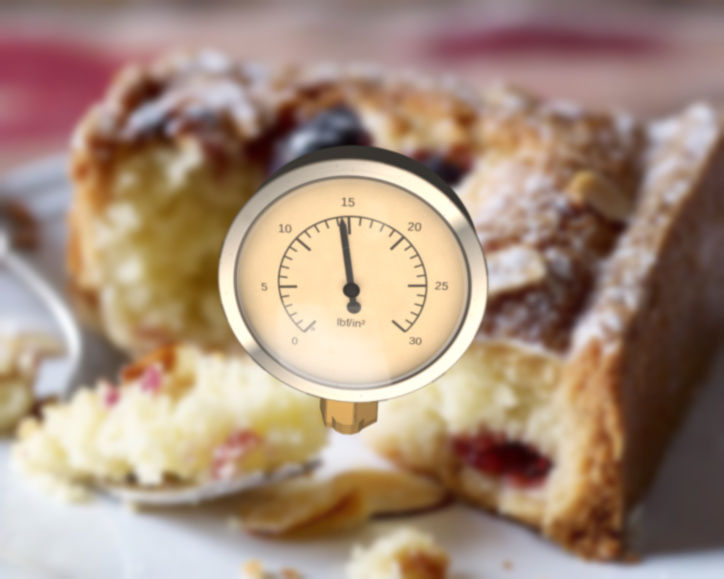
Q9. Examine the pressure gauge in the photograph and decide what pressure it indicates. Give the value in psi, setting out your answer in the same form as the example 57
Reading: 14.5
